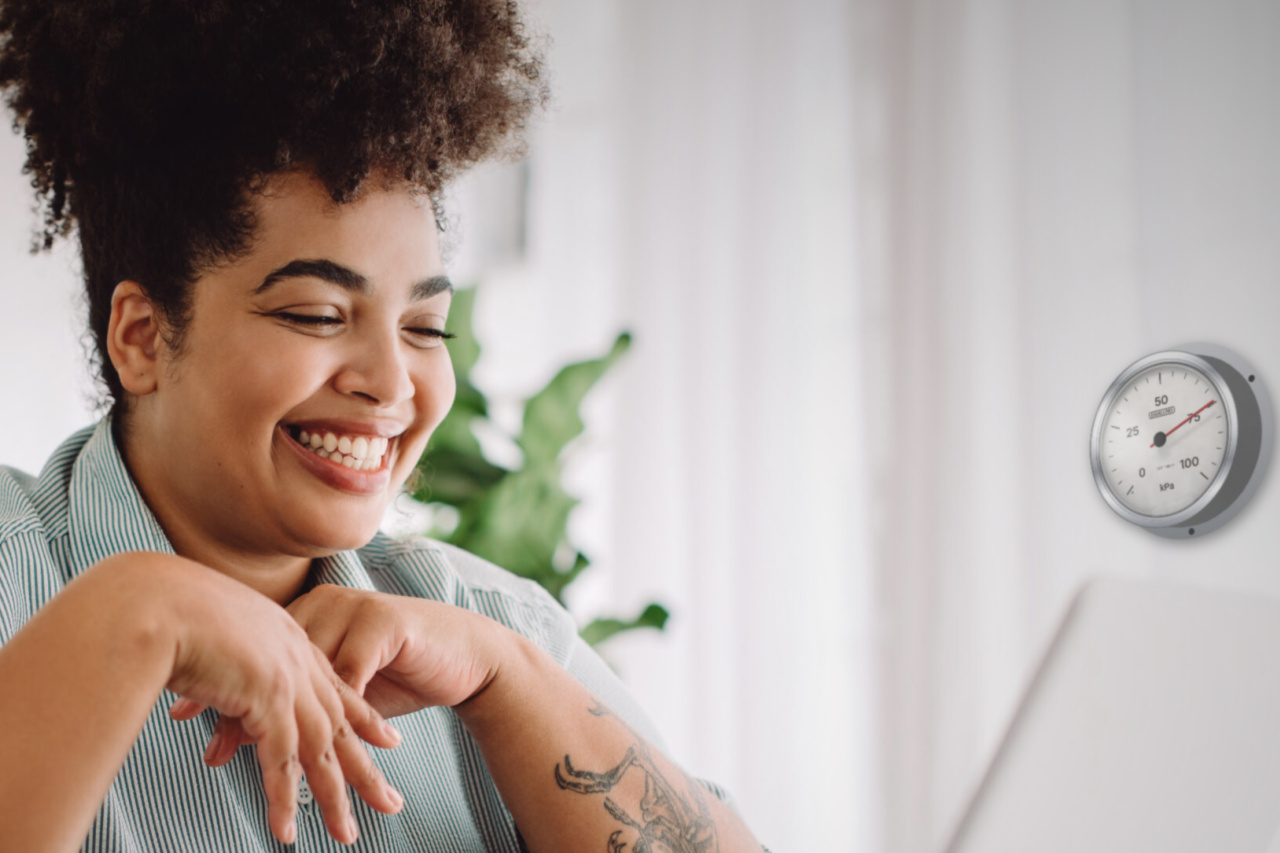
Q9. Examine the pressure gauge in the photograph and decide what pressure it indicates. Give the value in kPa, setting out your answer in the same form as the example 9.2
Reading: 75
